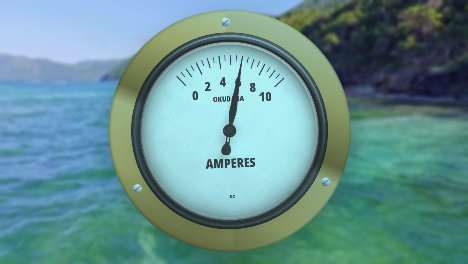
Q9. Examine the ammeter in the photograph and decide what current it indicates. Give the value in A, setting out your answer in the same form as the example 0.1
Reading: 6
